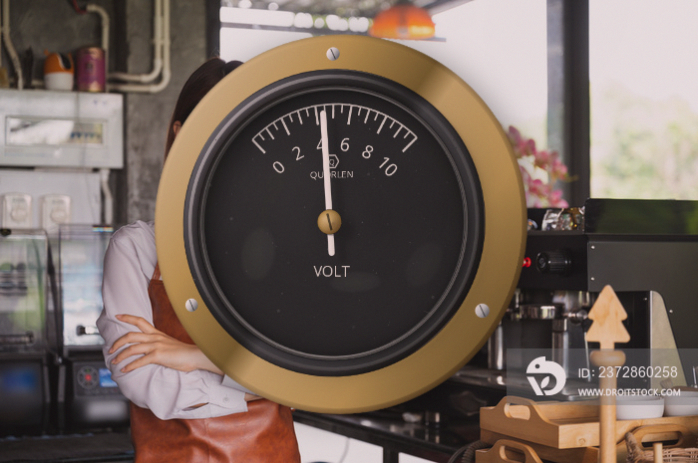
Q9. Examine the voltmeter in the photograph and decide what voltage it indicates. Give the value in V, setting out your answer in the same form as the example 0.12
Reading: 4.5
